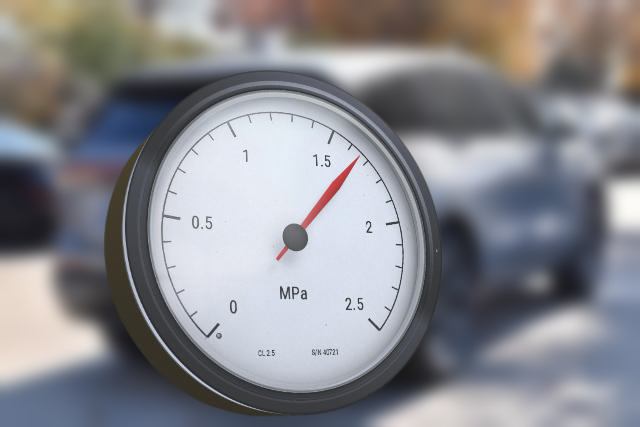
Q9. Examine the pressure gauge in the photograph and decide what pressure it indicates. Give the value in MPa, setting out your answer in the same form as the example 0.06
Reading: 1.65
